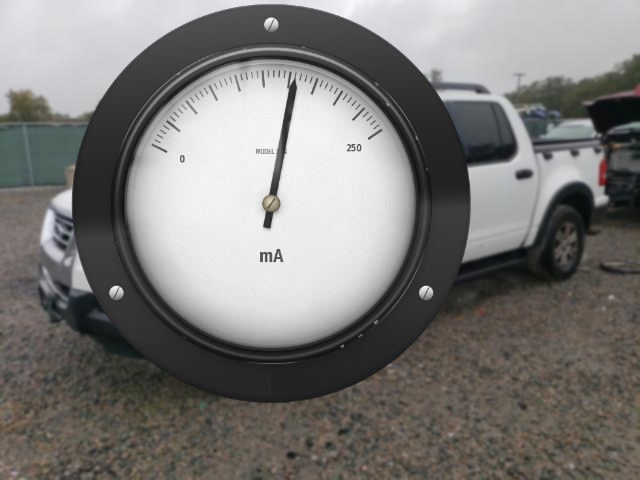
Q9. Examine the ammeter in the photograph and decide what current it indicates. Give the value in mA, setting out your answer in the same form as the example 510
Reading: 155
